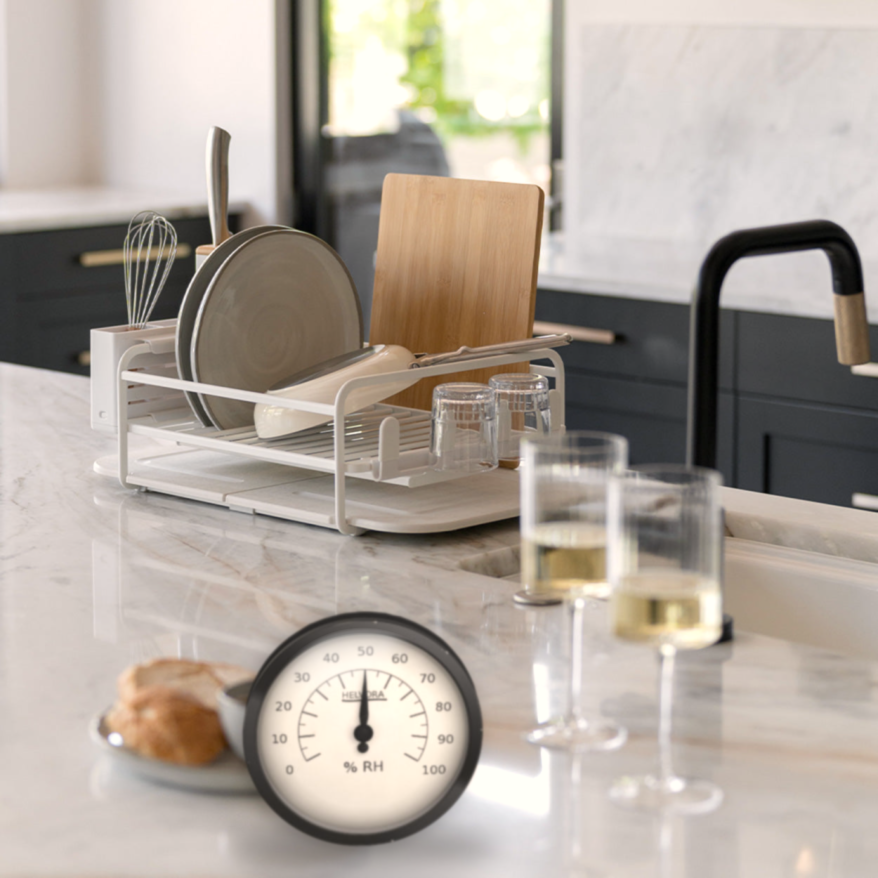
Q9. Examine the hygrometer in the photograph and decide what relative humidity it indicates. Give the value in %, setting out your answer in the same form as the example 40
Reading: 50
